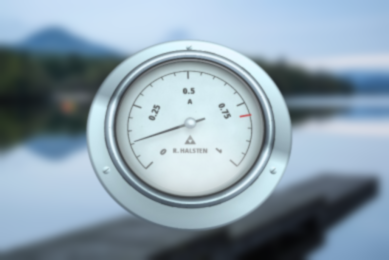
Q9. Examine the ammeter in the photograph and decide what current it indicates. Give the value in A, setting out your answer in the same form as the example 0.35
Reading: 0.1
